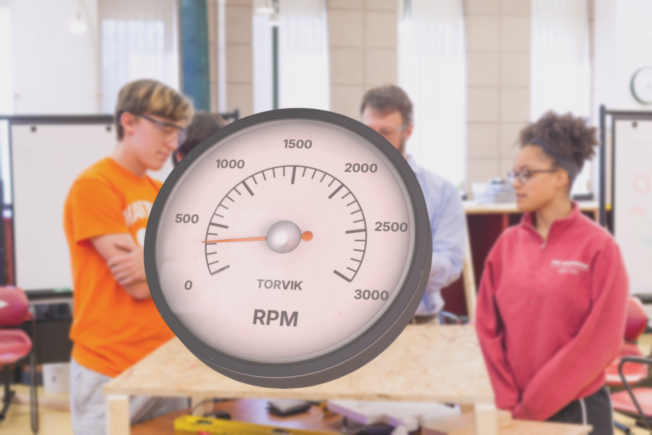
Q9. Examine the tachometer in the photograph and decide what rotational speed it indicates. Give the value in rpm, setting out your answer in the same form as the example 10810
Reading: 300
